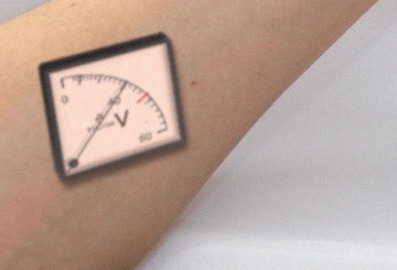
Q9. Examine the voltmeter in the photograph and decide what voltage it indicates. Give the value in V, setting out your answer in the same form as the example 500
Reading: 40
